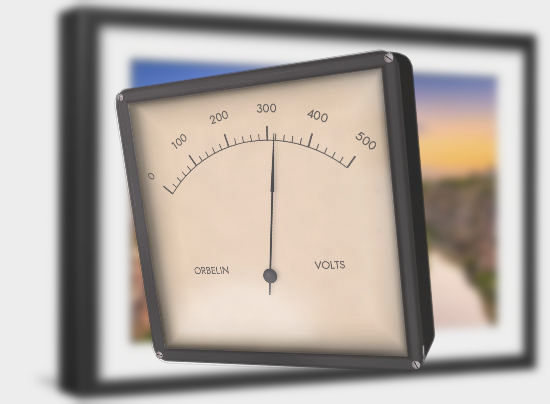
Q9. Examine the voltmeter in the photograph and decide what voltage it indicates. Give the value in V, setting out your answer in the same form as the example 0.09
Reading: 320
